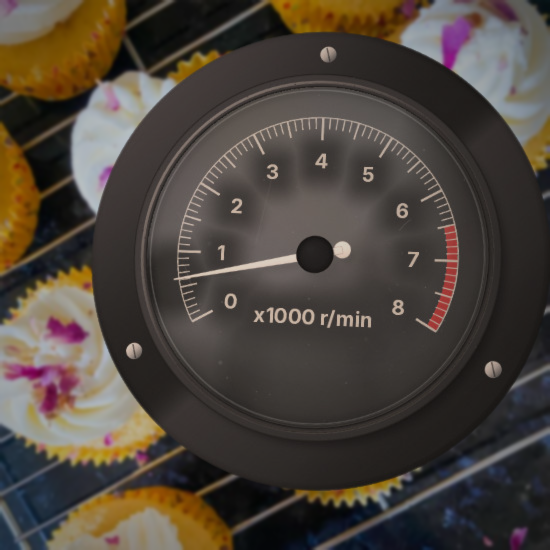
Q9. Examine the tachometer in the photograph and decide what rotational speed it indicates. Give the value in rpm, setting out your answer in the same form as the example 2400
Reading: 600
